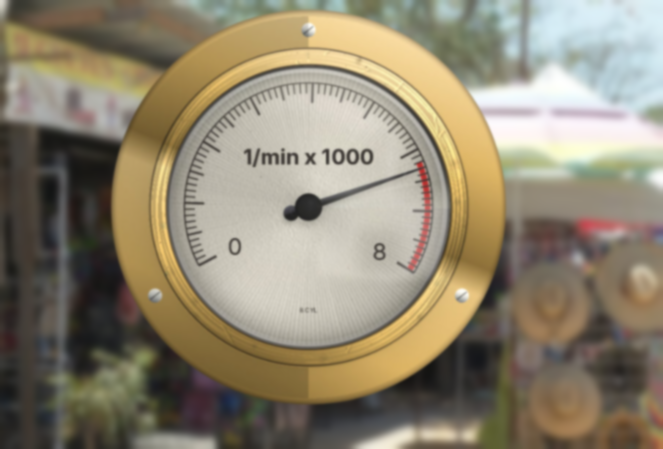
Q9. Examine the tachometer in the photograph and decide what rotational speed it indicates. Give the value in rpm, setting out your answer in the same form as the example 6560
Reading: 6300
